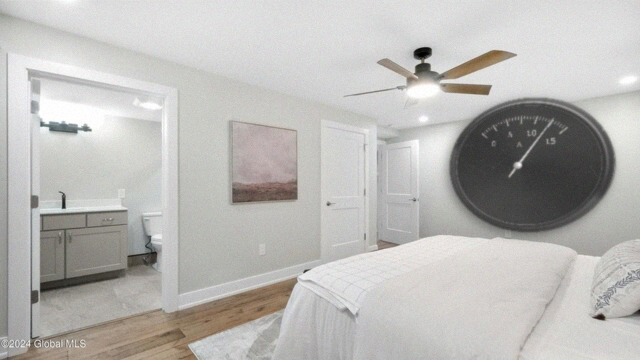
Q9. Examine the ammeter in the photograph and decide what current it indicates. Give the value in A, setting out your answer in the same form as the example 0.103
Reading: 12.5
